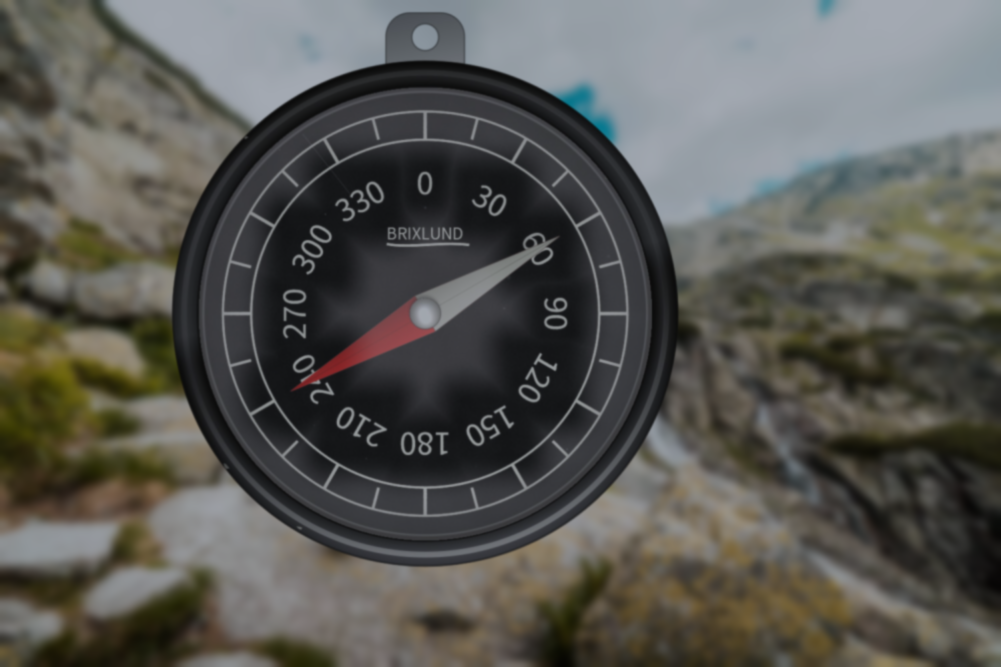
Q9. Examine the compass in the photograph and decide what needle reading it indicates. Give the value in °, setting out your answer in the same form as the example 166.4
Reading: 240
